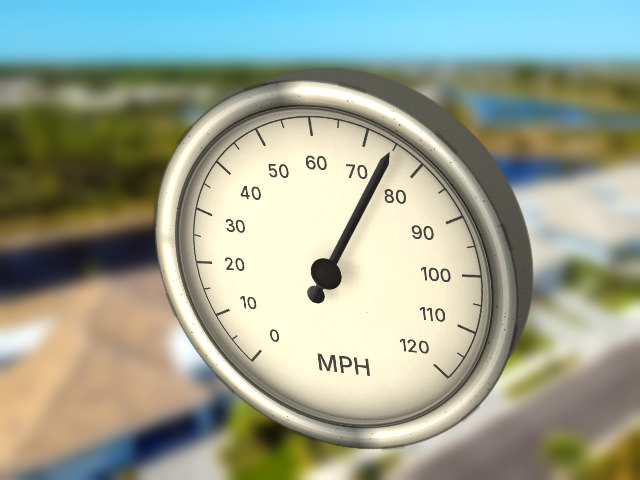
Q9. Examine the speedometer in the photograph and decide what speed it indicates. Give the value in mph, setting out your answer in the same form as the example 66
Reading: 75
